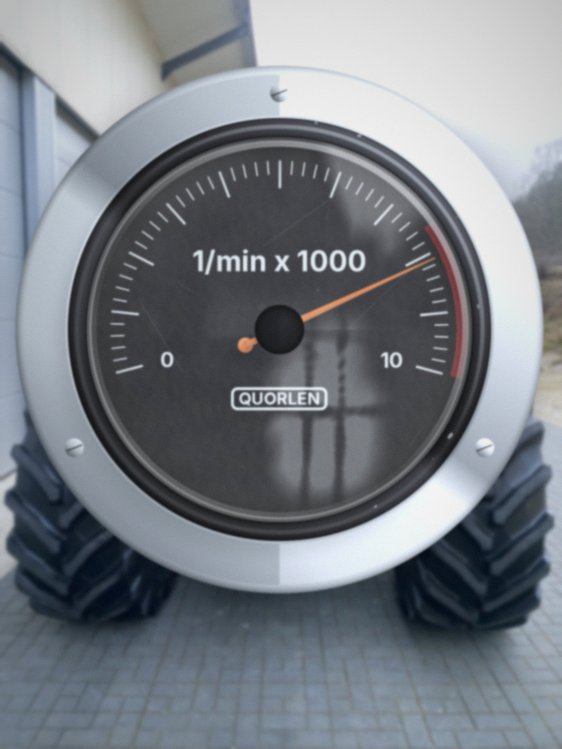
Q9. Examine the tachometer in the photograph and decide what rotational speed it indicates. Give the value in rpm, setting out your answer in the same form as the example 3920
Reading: 8100
